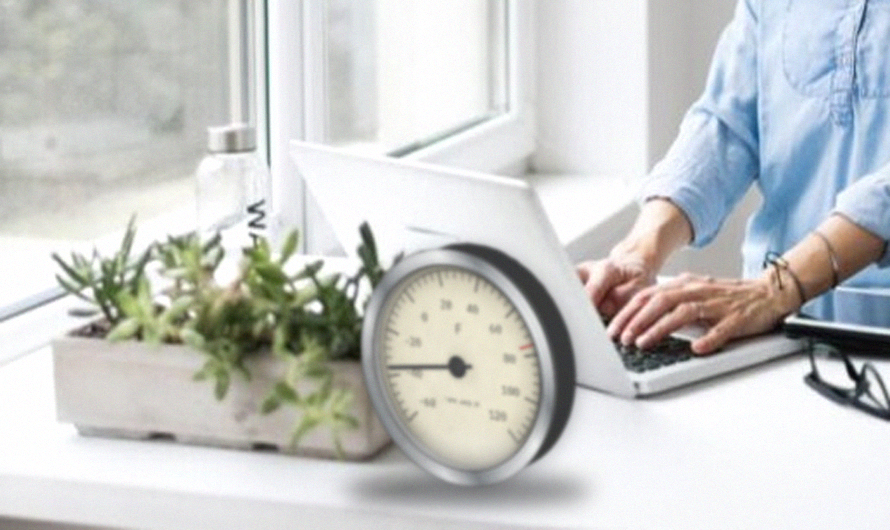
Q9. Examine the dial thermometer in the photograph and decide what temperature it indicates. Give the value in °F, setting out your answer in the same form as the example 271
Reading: -36
